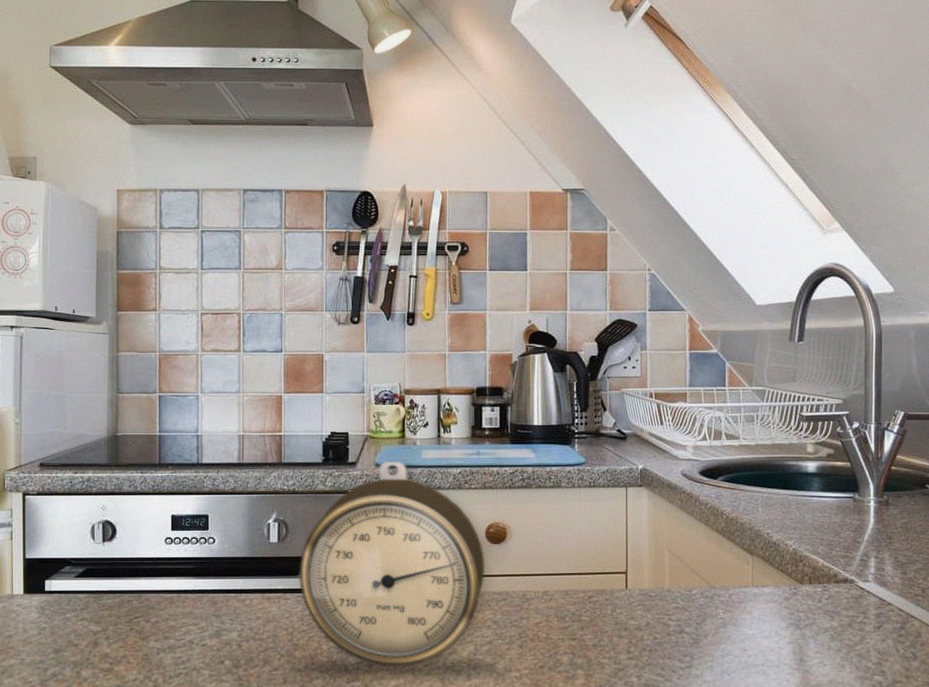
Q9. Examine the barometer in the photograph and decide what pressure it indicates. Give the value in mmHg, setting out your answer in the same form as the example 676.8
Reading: 775
